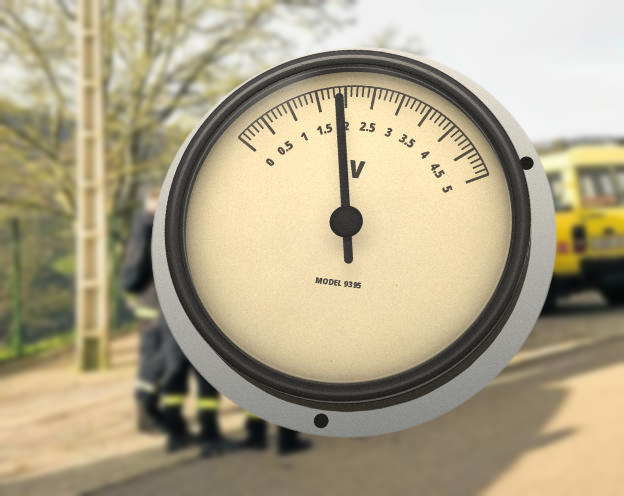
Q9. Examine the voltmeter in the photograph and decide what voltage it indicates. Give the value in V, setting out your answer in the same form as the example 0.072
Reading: 1.9
